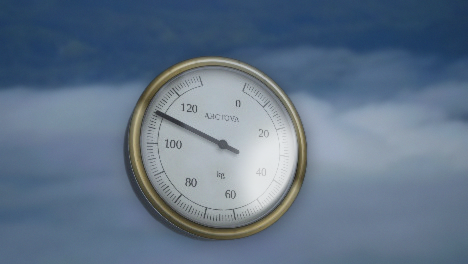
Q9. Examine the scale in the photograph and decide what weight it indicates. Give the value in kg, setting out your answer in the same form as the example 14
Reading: 110
